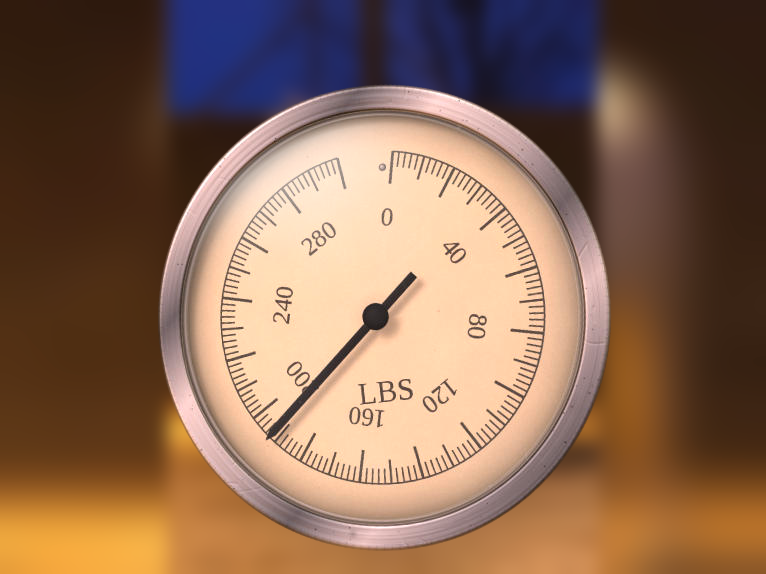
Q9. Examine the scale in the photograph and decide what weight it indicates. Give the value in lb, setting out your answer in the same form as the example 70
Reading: 192
